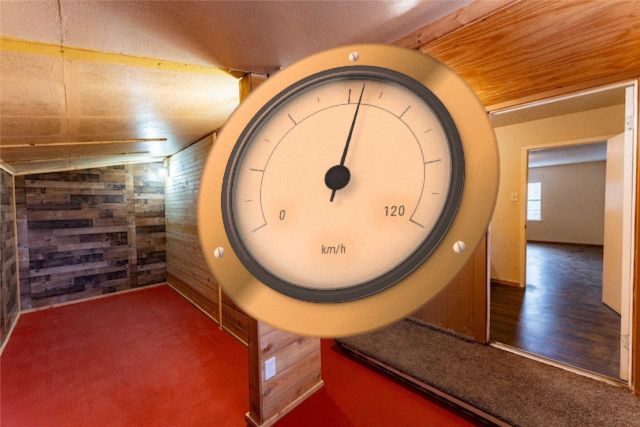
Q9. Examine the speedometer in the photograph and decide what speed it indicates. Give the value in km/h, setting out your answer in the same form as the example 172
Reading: 65
